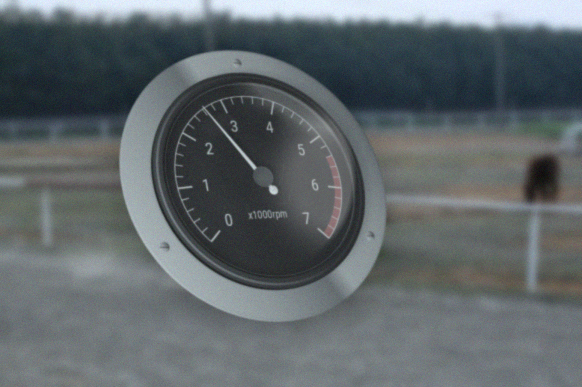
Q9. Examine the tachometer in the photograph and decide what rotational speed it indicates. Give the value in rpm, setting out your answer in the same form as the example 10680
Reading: 2600
